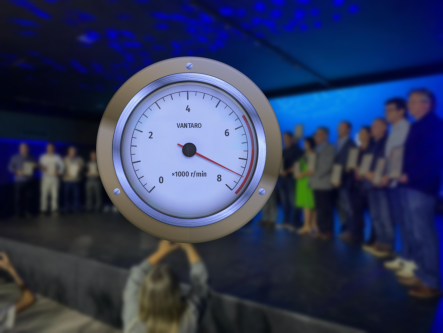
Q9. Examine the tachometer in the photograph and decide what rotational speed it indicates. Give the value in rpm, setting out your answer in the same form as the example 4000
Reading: 7500
